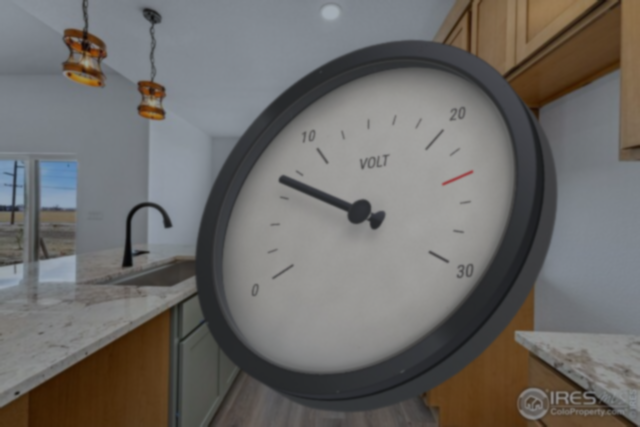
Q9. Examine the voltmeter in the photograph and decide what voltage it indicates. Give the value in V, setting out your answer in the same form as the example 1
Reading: 7
